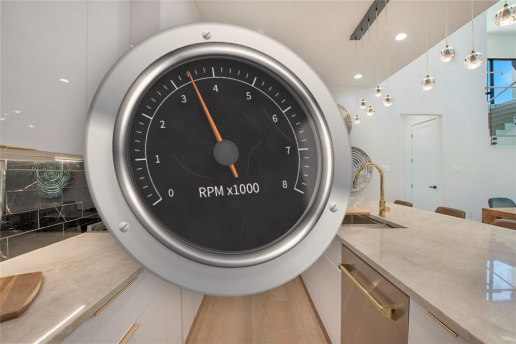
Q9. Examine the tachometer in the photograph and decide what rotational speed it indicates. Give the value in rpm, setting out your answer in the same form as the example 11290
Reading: 3400
